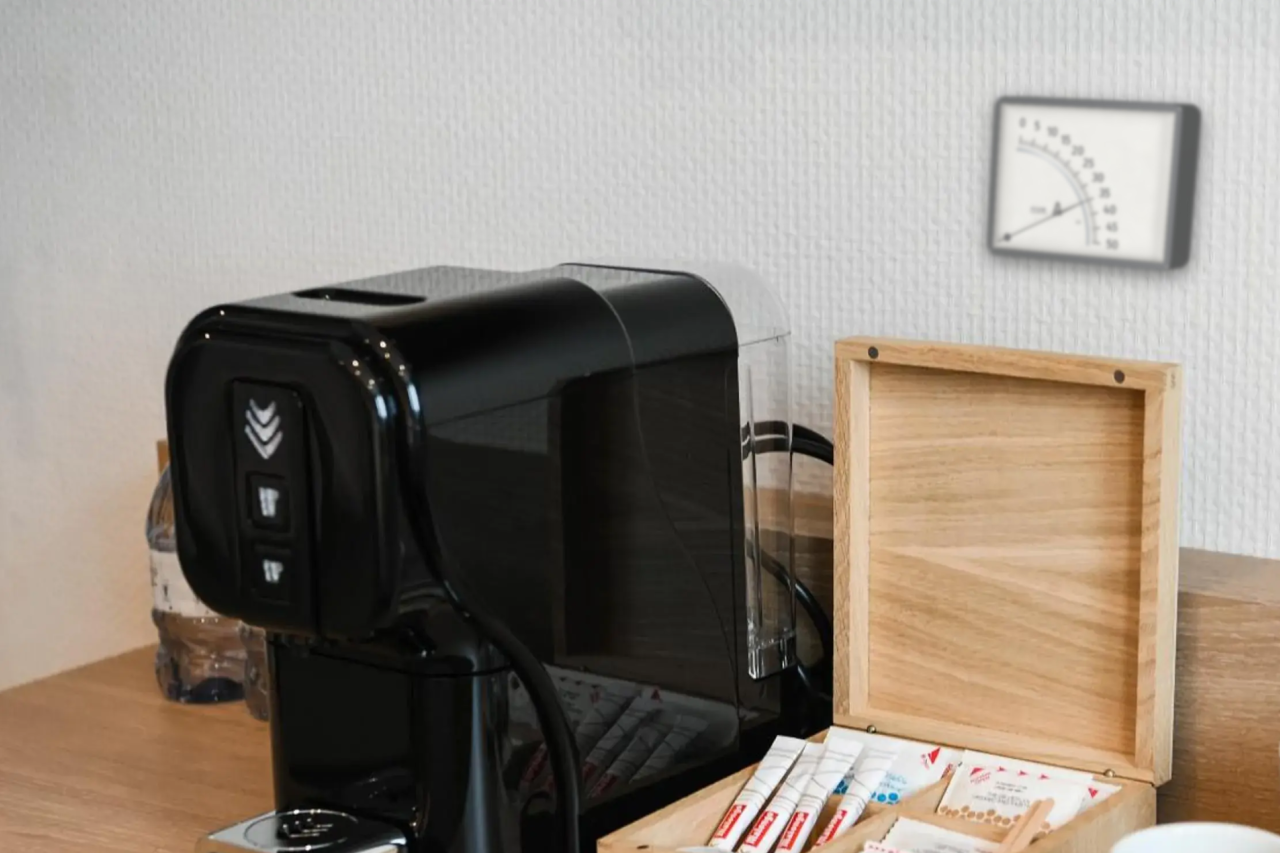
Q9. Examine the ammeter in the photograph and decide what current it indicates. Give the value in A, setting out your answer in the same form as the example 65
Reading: 35
